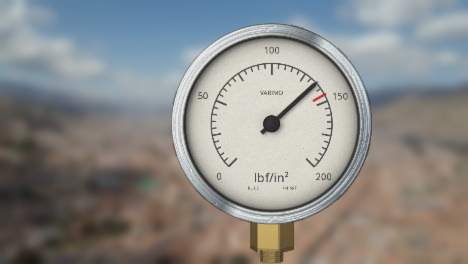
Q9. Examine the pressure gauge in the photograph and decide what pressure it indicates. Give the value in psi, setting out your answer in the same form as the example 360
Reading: 135
